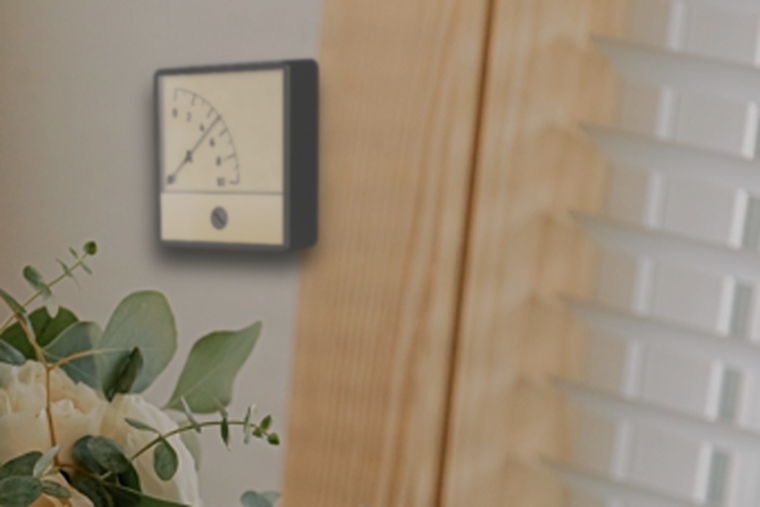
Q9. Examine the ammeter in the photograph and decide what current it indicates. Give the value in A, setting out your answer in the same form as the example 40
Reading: 5
